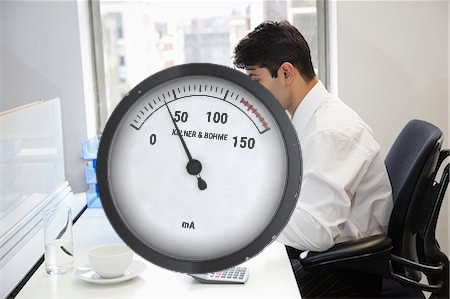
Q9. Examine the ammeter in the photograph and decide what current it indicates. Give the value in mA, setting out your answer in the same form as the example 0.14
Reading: 40
